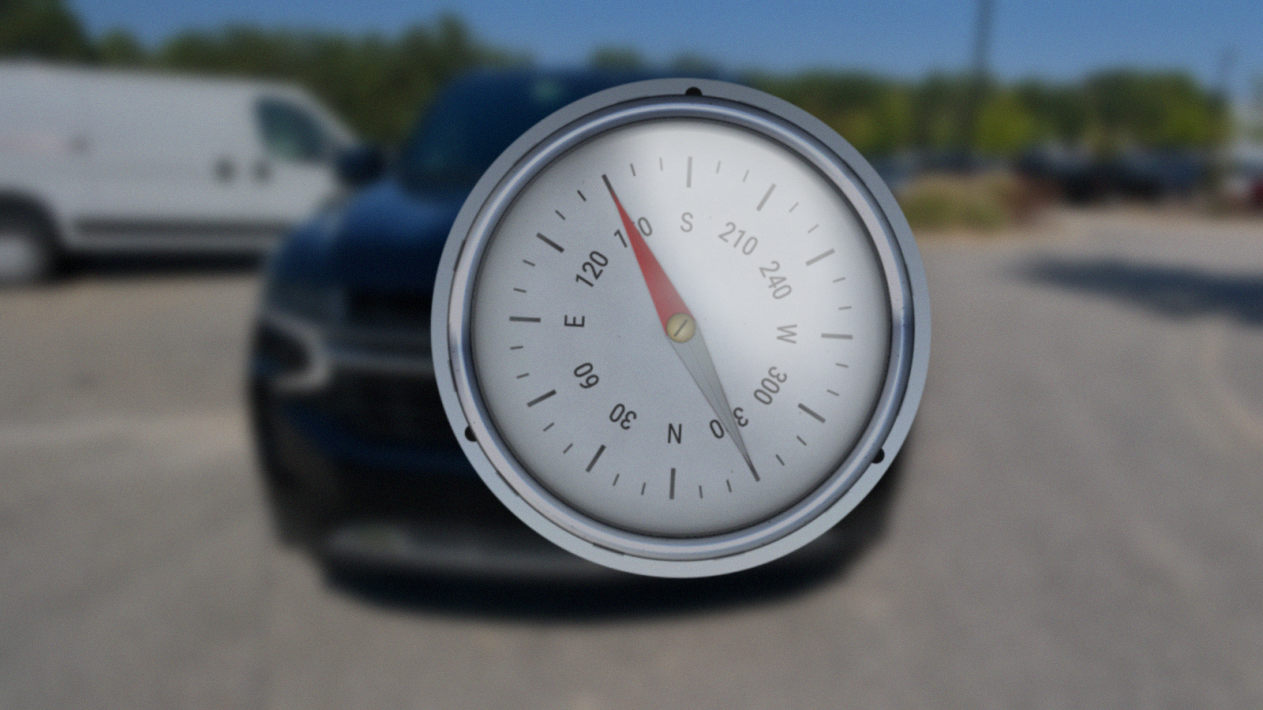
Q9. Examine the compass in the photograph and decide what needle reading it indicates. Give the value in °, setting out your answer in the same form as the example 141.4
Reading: 150
